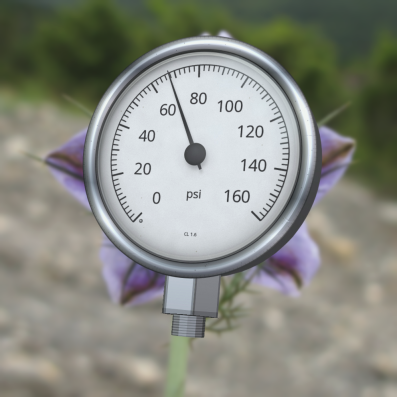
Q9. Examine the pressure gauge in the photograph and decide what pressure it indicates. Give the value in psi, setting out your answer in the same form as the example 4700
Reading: 68
